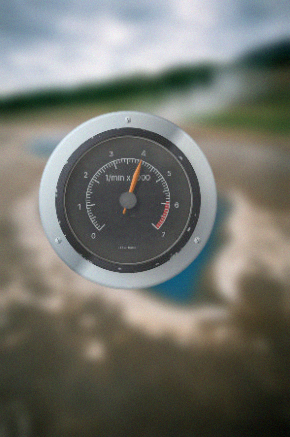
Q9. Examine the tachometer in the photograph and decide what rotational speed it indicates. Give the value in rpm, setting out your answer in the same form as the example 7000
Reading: 4000
